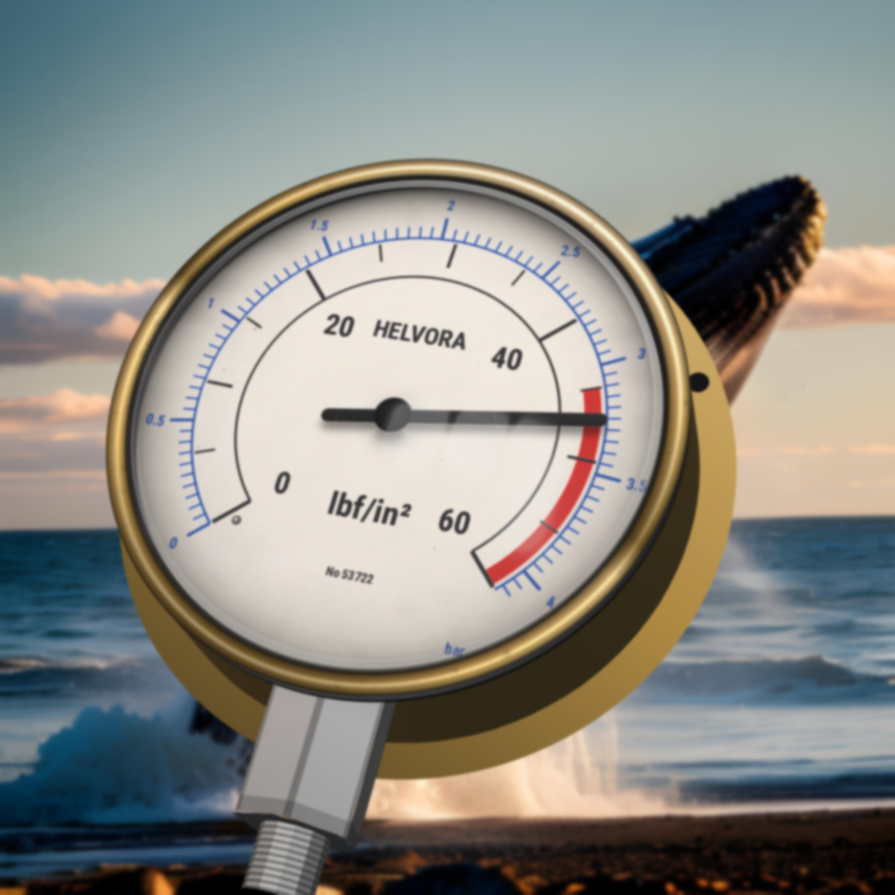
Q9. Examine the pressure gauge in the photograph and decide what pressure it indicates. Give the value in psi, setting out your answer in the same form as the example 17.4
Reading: 47.5
